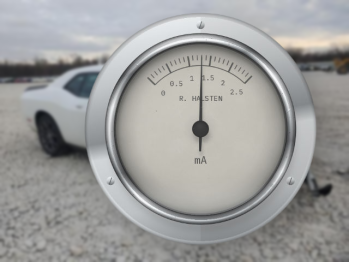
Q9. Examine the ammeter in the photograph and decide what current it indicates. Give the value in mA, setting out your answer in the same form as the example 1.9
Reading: 1.3
